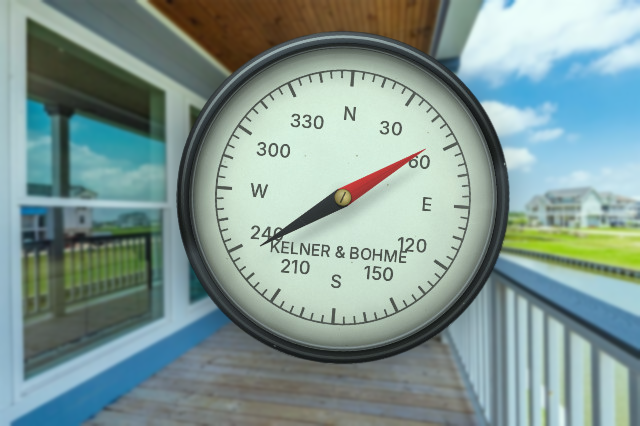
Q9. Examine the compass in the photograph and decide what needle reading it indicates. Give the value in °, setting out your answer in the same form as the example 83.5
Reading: 55
